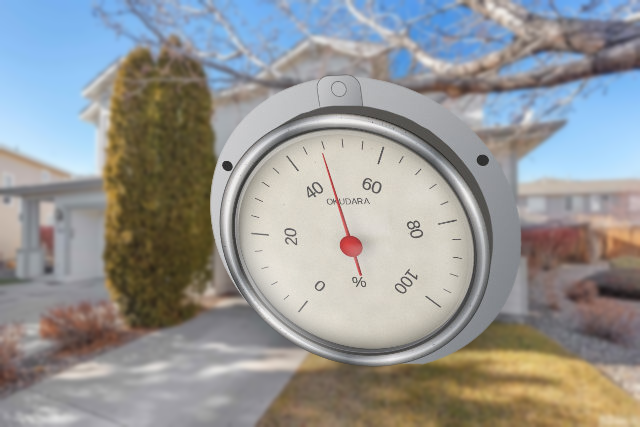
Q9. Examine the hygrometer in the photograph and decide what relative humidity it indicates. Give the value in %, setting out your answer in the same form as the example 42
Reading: 48
